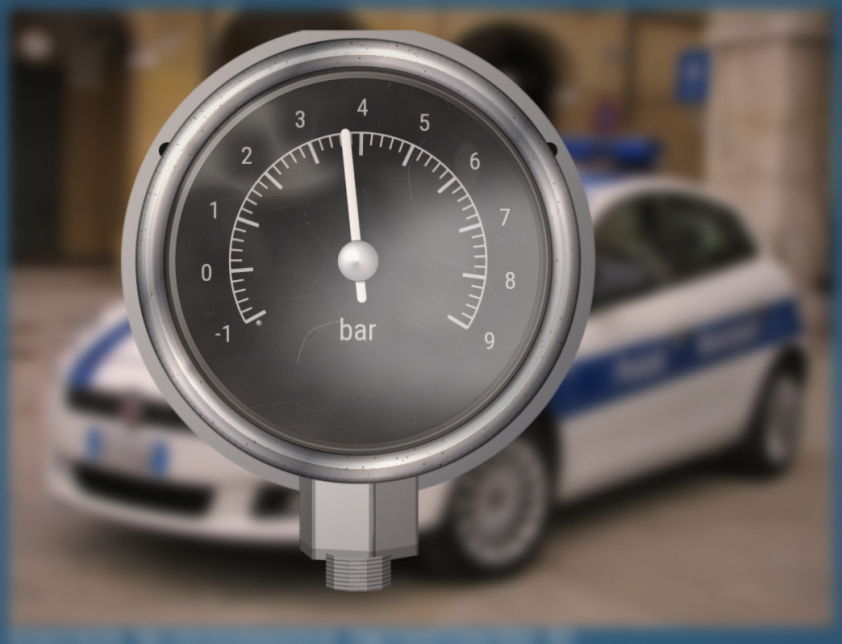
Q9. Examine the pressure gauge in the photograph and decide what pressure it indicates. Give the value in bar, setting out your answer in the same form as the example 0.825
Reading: 3.7
